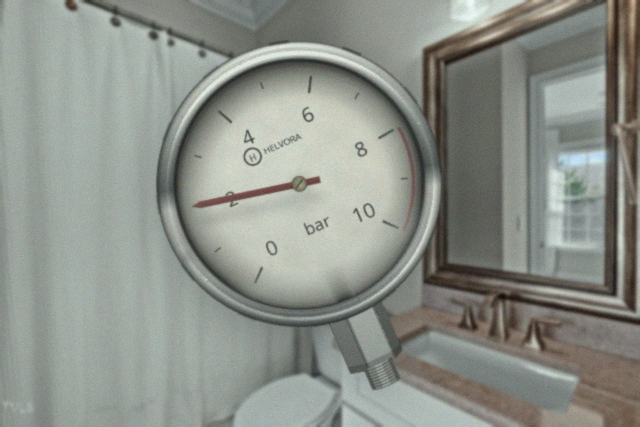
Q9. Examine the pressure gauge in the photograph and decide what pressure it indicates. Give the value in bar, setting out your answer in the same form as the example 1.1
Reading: 2
